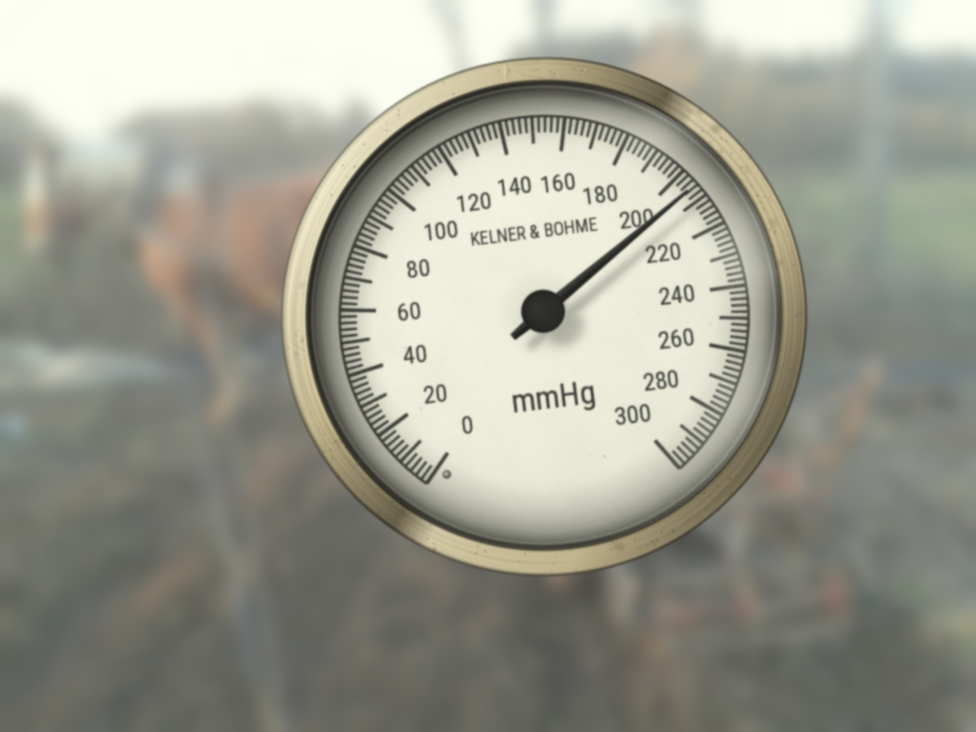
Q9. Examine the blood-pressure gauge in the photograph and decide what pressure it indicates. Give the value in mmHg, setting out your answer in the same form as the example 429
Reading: 206
